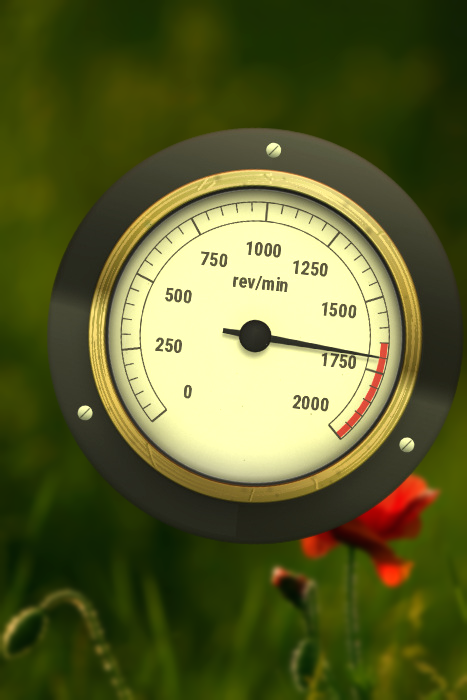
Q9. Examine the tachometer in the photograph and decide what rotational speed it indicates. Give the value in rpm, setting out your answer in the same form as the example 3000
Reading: 1700
